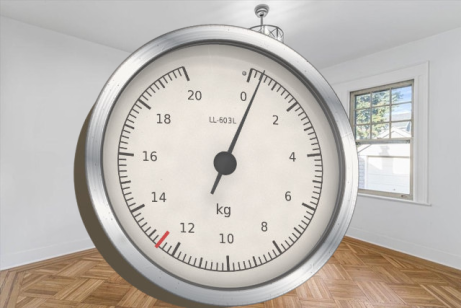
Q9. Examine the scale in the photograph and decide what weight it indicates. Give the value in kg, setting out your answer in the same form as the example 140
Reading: 0.4
